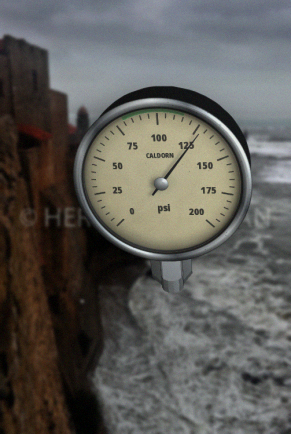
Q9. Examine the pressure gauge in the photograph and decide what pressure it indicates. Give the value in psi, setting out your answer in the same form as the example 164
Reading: 127.5
